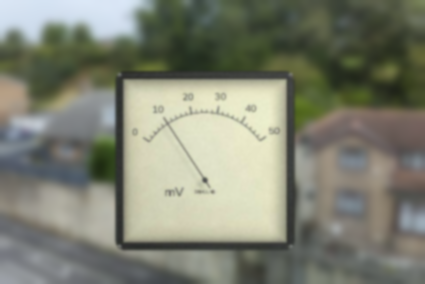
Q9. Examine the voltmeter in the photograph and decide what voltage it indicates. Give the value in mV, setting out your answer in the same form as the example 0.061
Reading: 10
